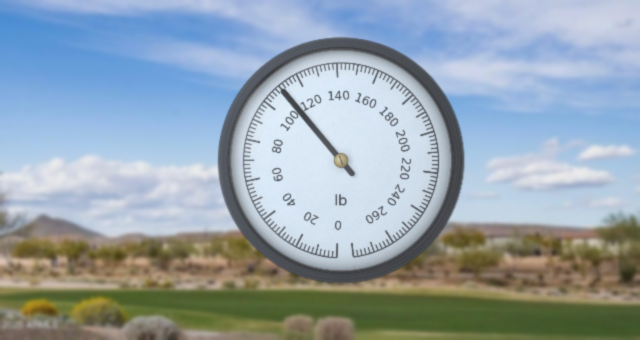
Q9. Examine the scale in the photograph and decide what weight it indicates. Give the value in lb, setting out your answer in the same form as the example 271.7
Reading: 110
